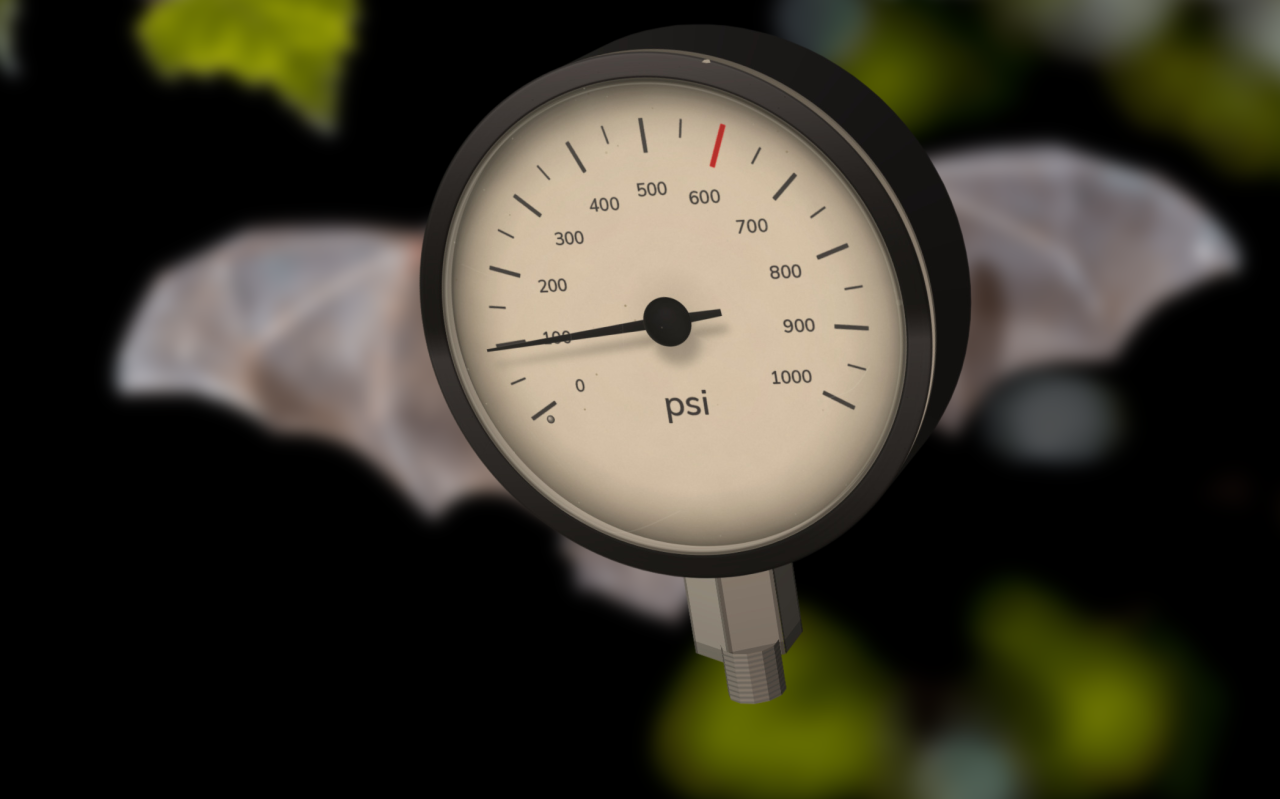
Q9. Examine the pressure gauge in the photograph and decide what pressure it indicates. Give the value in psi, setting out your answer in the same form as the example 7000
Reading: 100
